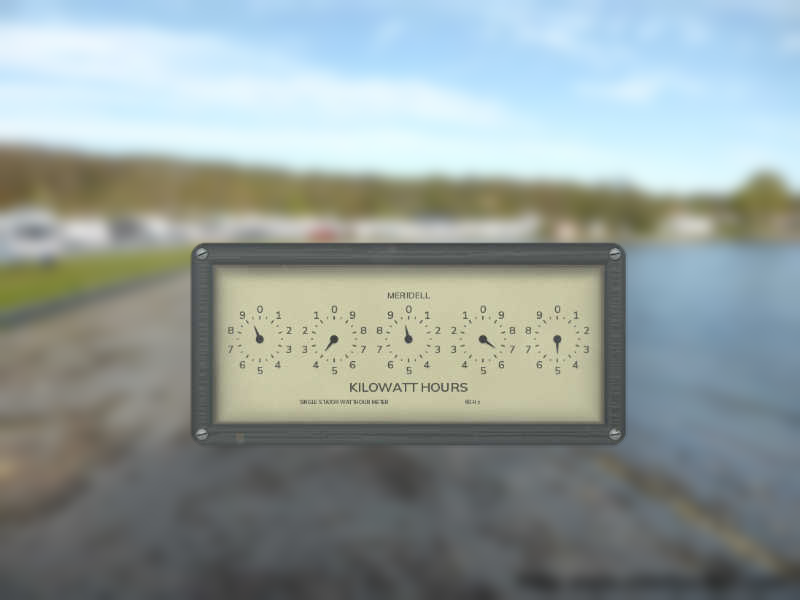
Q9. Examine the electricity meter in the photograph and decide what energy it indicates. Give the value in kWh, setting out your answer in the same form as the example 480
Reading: 93965
